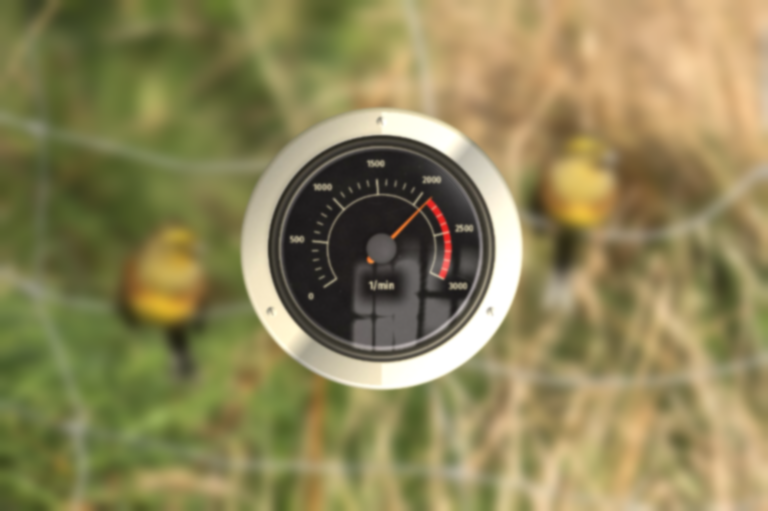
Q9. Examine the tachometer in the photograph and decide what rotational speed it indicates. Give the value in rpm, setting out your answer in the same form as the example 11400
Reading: 2100
